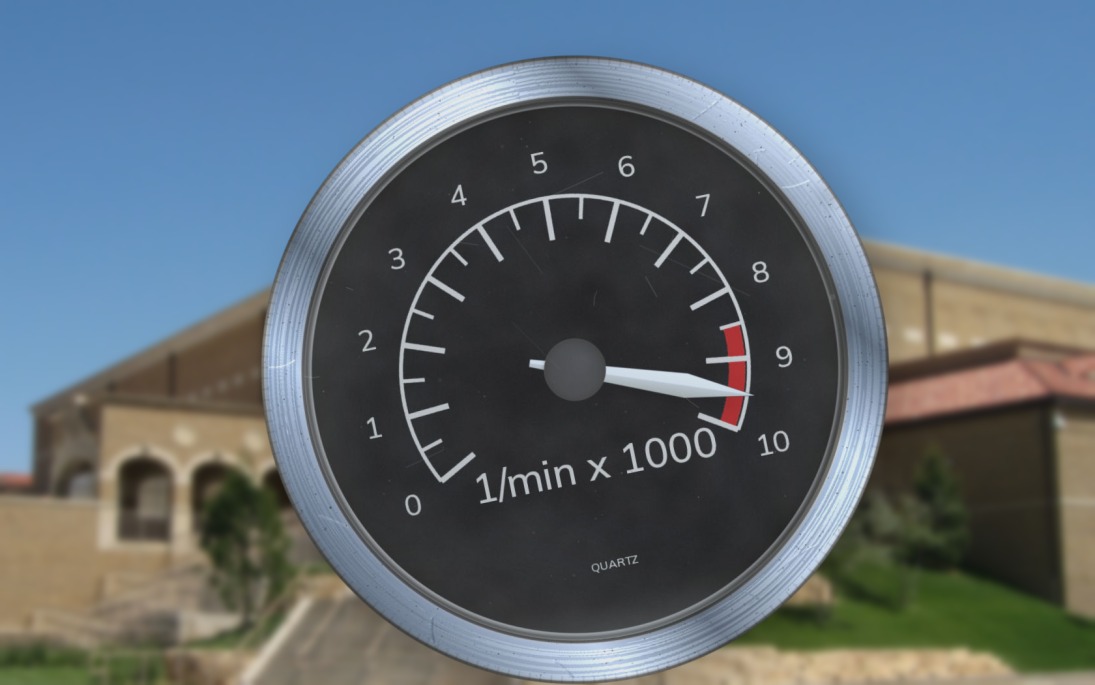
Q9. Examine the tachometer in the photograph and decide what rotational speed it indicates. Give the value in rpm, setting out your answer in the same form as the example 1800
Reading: 9500
